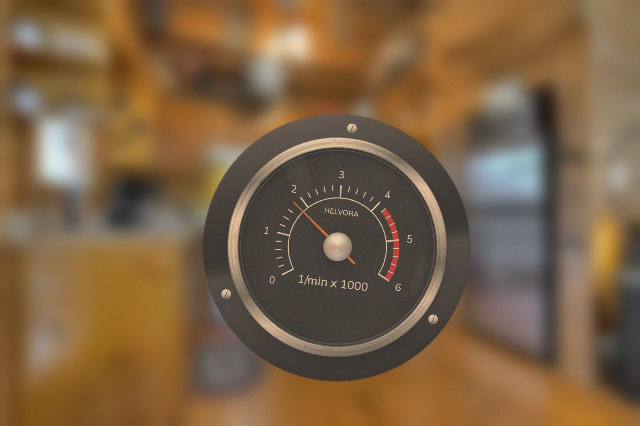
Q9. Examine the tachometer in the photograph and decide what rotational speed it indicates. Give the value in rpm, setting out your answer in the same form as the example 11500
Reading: 1800
